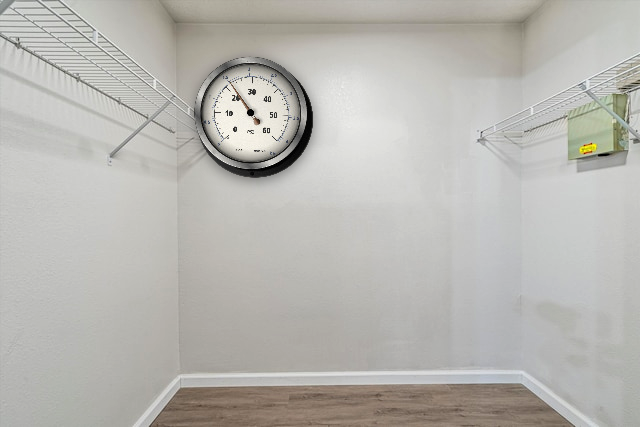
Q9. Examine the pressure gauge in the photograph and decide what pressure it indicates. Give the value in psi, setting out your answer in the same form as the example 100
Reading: 22
